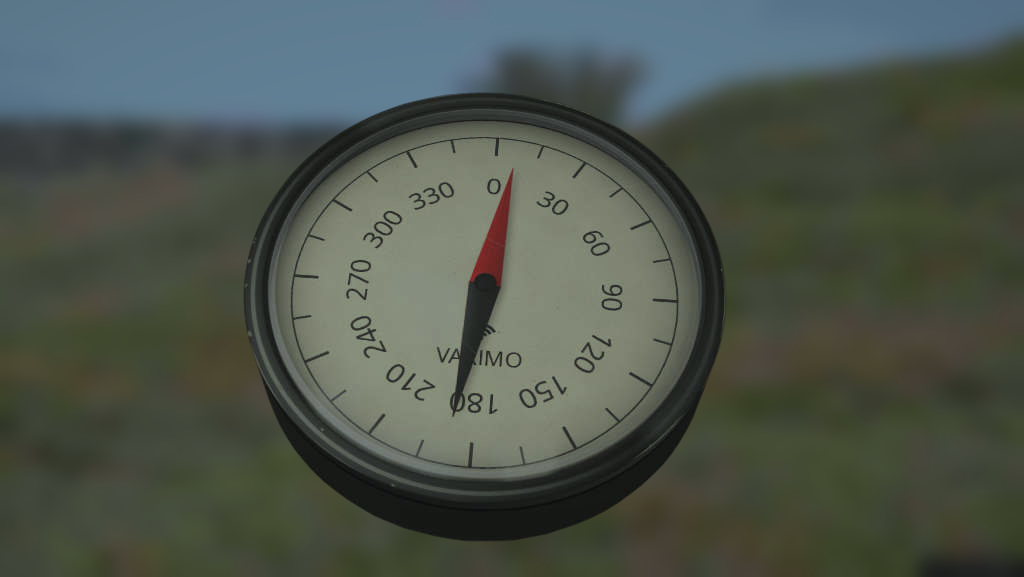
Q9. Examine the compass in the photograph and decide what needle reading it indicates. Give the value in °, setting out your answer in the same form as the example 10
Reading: 7.5
